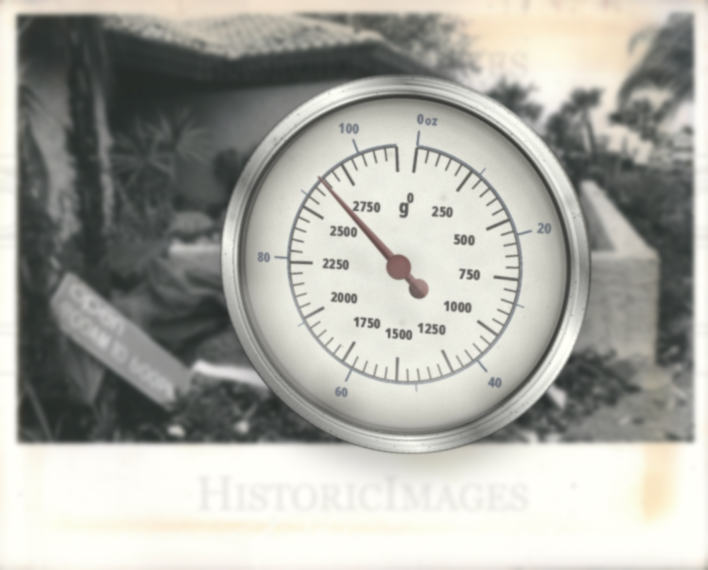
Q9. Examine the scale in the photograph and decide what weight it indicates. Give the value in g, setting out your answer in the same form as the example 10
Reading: 2650
